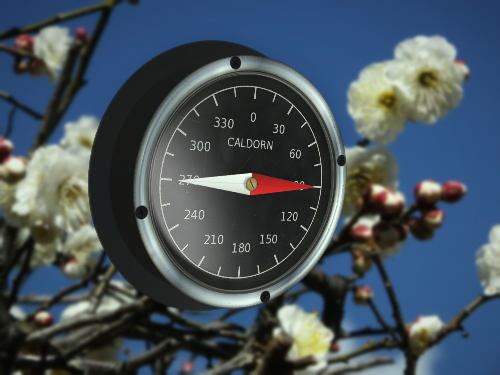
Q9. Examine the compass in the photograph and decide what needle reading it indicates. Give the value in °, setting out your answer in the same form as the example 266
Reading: 90
